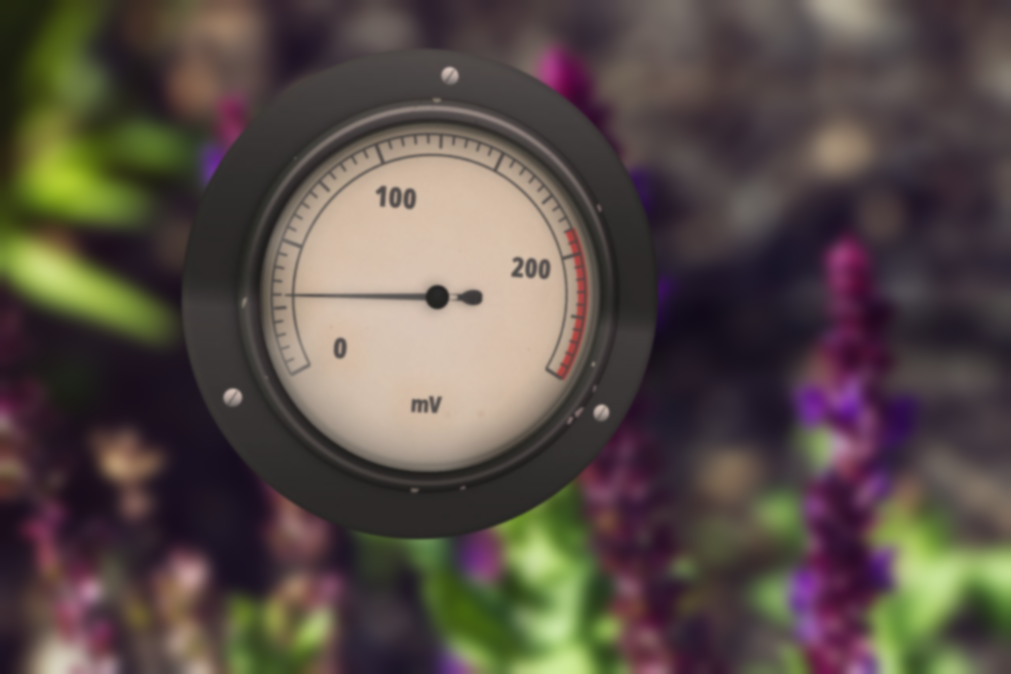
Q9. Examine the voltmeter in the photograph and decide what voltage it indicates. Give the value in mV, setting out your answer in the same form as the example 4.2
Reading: 30
